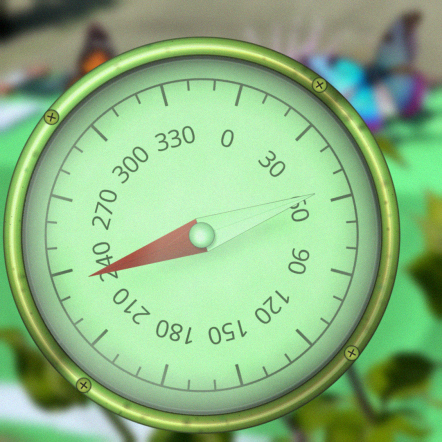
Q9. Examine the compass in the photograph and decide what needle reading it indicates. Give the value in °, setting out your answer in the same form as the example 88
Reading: 235
